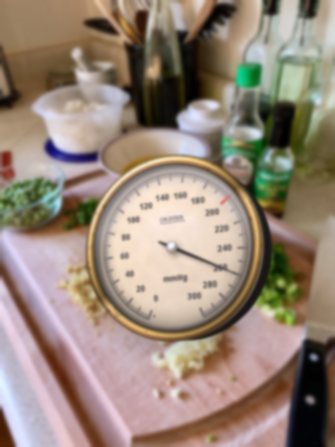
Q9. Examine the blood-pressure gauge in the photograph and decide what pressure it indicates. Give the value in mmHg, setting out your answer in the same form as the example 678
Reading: 260
